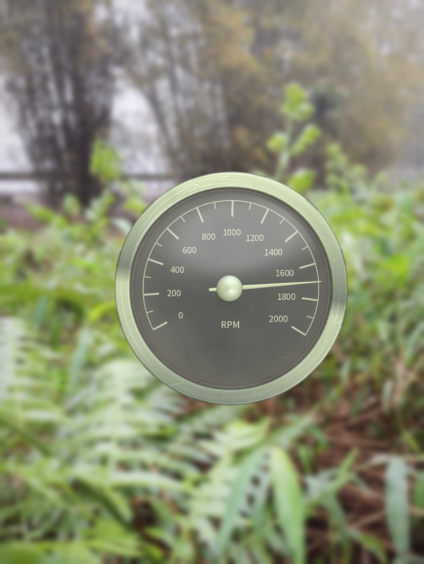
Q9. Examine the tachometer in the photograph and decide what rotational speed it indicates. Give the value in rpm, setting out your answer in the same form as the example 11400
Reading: 1700
